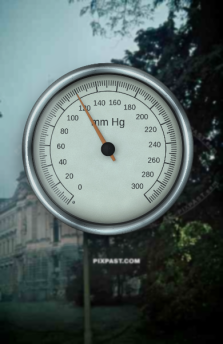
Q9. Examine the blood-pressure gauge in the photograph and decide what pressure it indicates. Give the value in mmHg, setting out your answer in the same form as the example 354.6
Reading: 120
